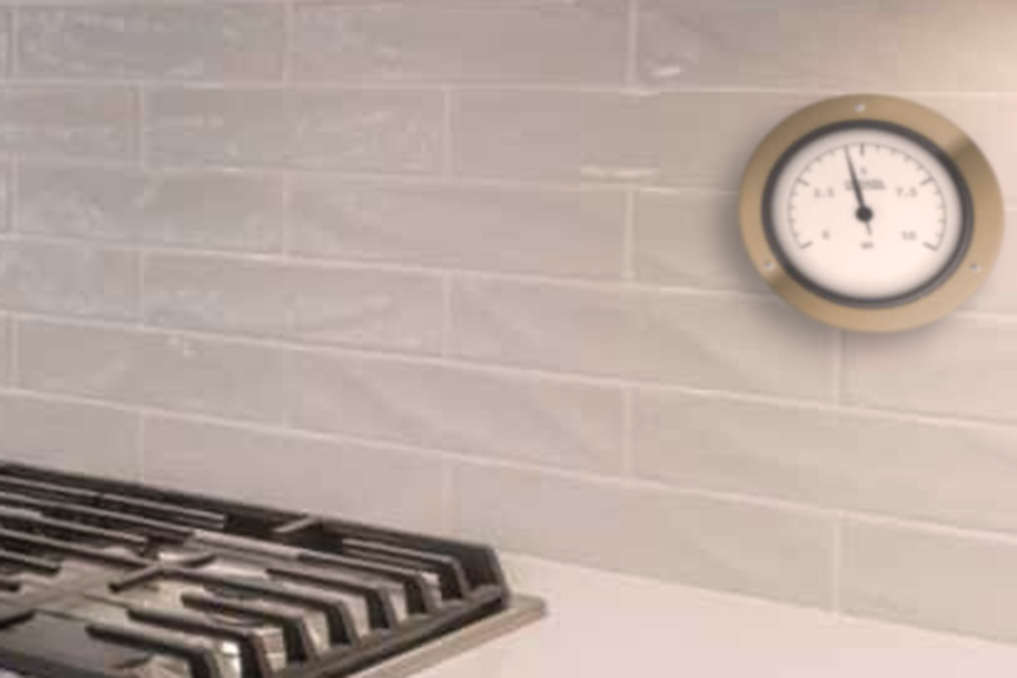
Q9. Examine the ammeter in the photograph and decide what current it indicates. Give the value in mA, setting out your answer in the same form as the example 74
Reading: 4.5
